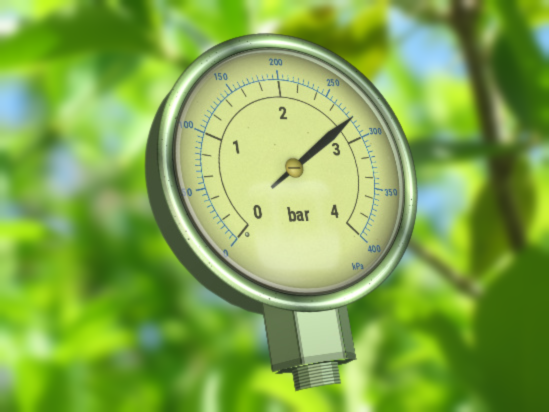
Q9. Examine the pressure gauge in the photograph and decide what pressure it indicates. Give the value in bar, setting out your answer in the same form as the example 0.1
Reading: 2.8
